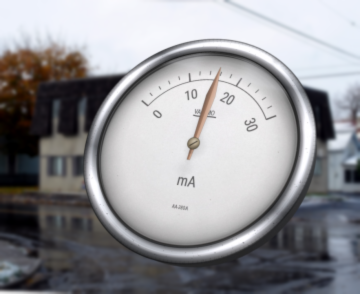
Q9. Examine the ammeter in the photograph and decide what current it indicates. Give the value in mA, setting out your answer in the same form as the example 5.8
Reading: 16
